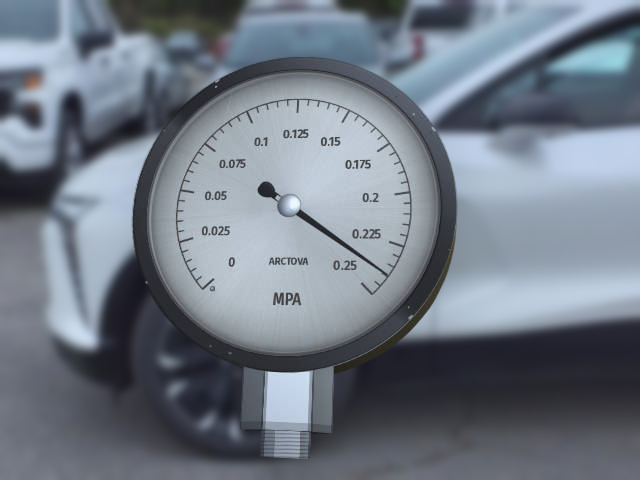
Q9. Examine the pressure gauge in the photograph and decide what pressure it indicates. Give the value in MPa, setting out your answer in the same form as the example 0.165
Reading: 0.24
